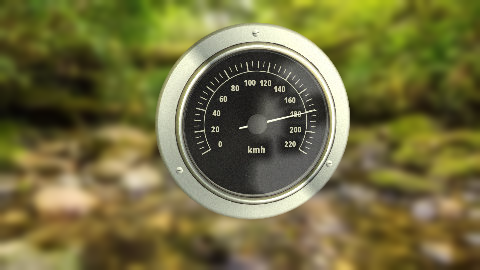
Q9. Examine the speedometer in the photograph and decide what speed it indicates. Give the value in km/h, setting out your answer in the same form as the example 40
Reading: 180
